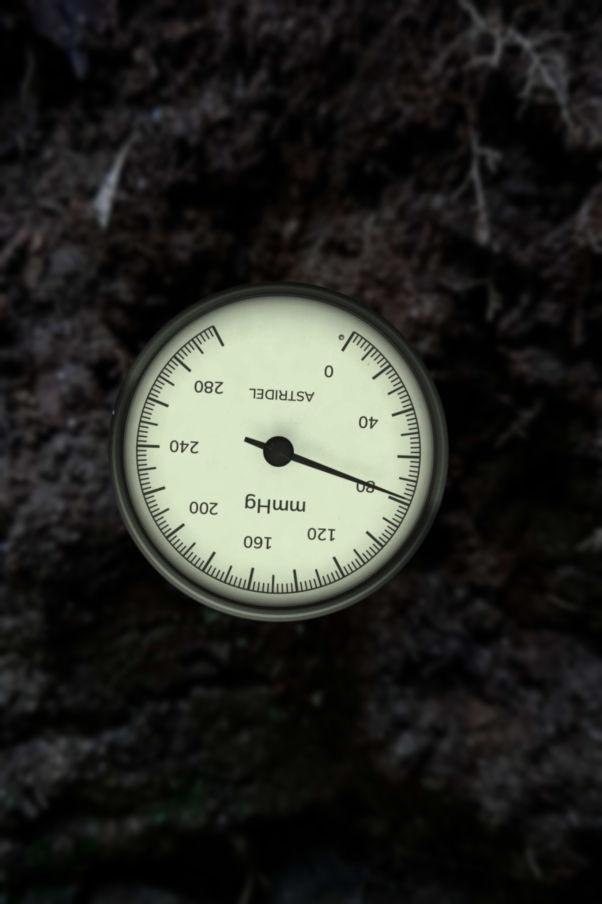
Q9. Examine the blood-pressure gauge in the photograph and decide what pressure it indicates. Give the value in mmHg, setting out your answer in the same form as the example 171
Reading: 78
